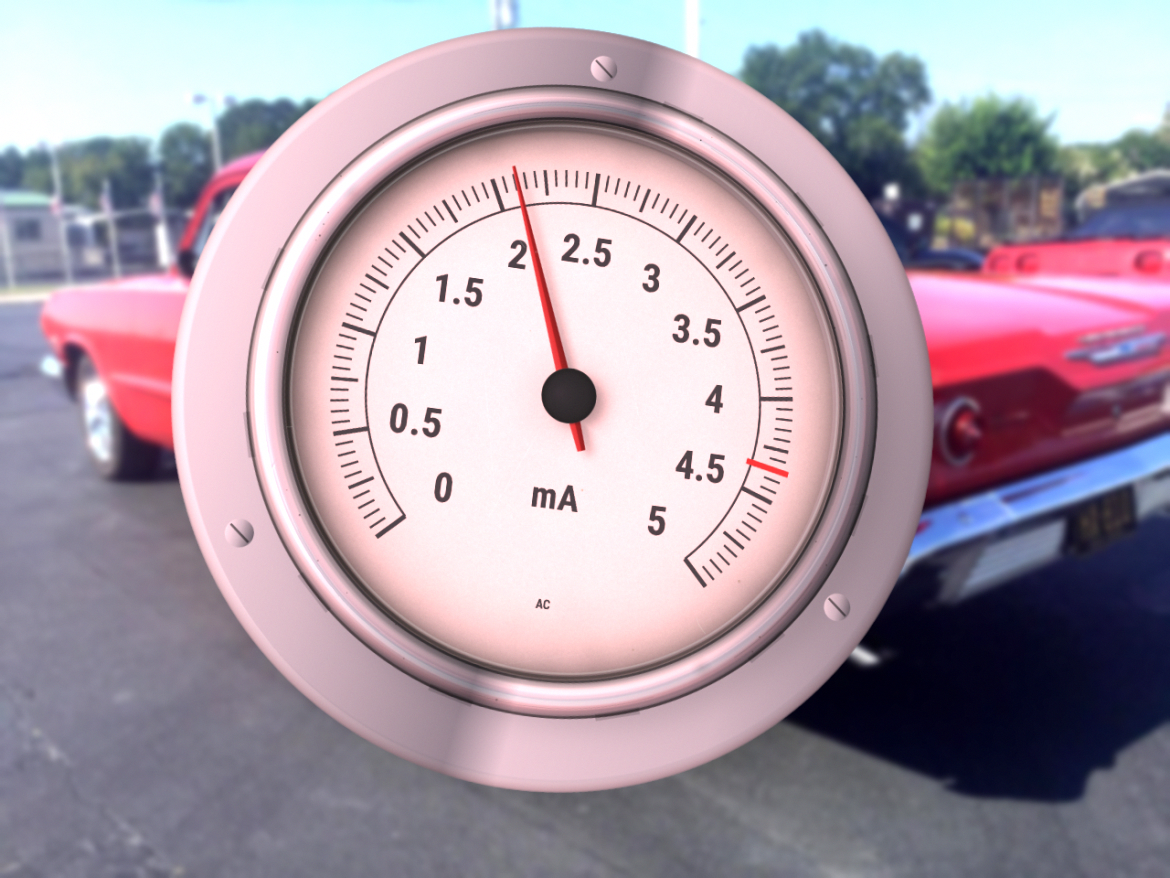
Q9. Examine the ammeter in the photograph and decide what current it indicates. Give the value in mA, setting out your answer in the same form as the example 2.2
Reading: 2.1
